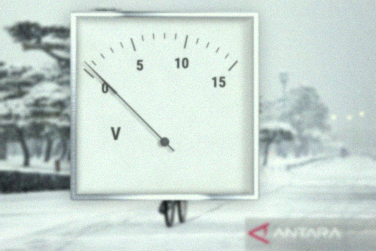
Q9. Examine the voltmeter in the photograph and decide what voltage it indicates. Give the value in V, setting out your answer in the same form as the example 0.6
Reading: 0.5
